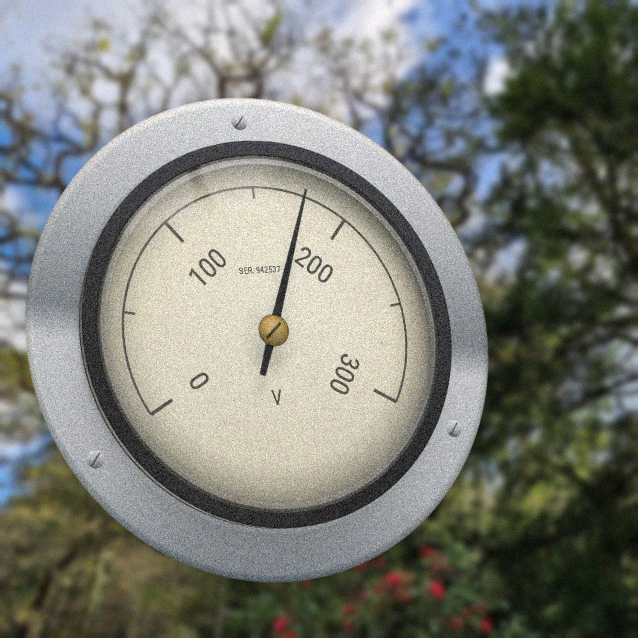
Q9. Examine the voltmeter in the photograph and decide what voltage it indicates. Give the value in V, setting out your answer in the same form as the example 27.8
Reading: 175
